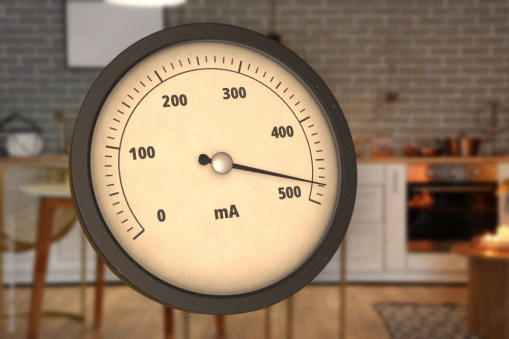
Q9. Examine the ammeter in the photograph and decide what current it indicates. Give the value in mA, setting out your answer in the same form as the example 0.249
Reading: 480
